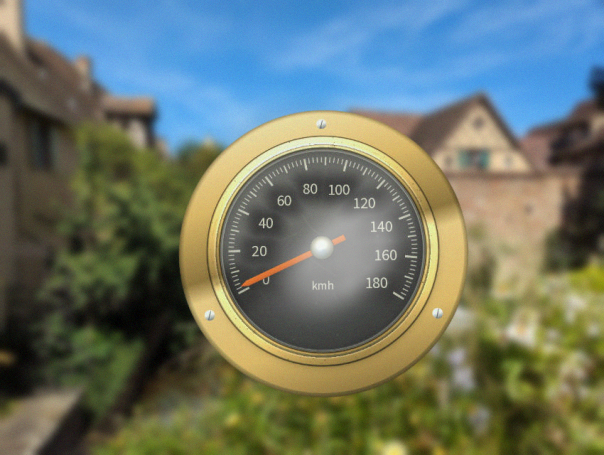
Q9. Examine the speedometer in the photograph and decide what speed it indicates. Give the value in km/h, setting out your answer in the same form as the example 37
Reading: 2
